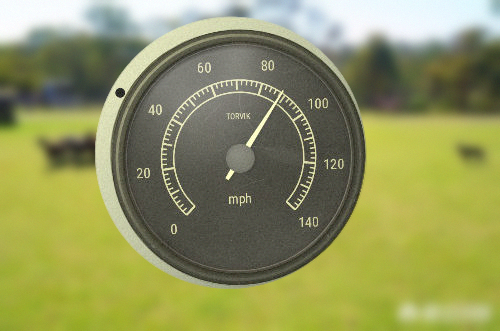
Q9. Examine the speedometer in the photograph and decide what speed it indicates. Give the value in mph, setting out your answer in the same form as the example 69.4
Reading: 88
